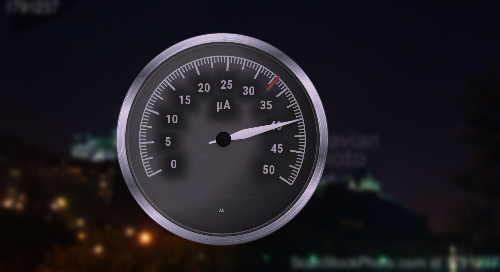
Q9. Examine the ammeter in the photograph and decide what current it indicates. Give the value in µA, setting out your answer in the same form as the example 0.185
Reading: 40
